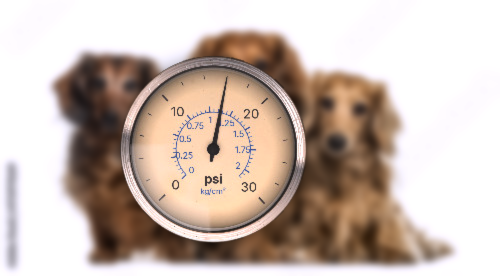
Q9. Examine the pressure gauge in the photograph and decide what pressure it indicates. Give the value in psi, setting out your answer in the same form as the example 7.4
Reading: 16
